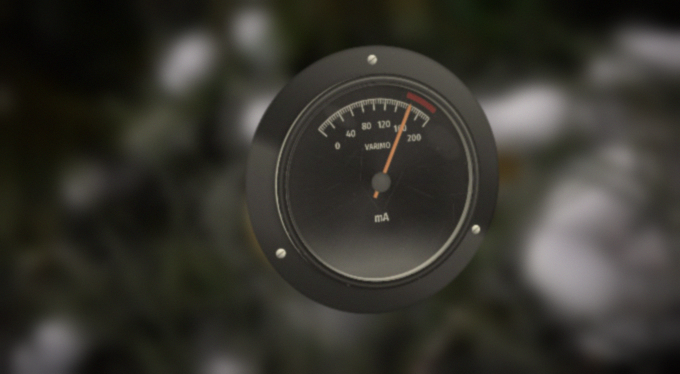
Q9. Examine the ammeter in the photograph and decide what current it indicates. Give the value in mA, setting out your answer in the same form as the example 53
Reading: 160
